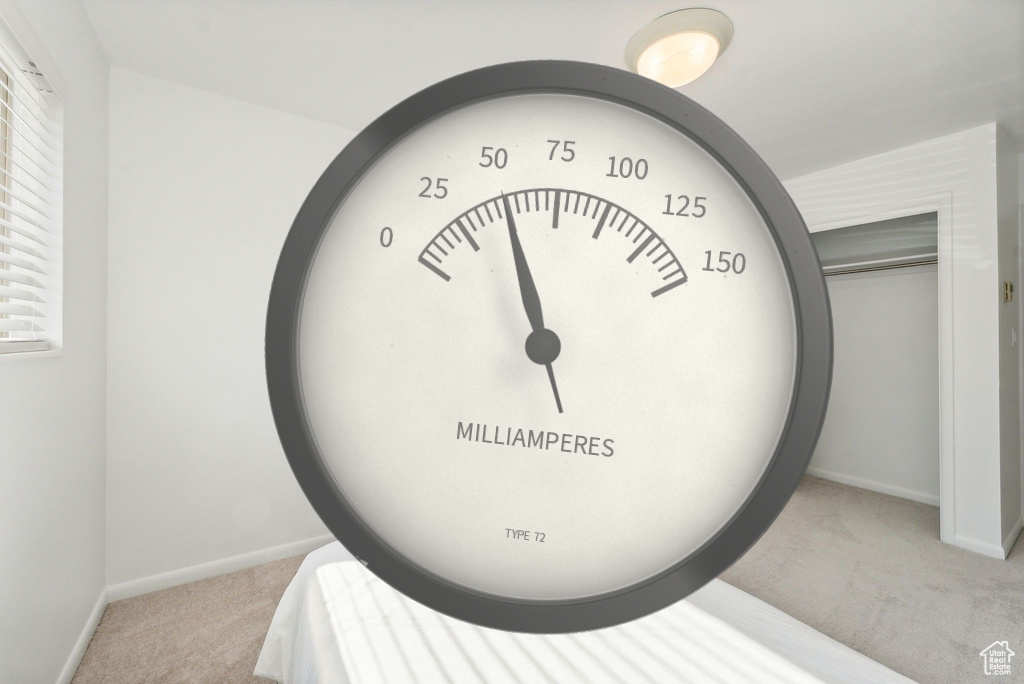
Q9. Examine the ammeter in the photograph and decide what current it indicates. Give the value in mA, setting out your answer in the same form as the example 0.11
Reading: 50
